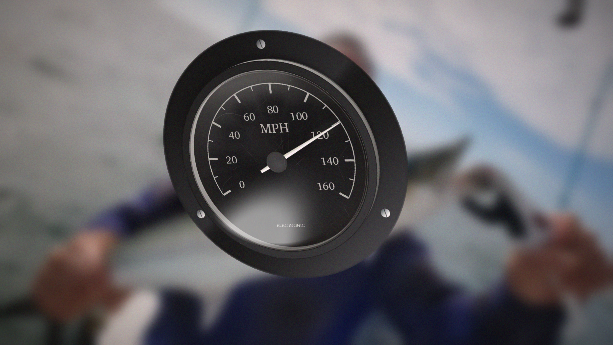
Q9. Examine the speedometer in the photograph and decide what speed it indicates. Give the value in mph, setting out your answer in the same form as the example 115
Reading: 120
